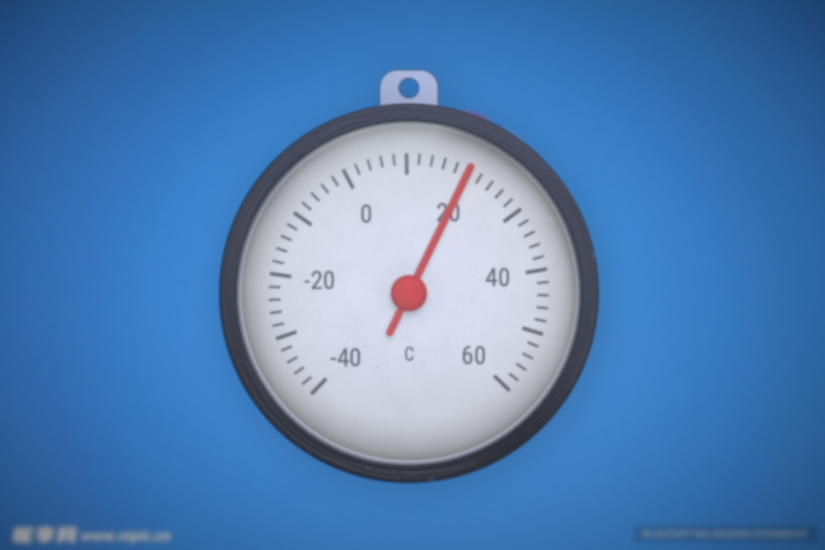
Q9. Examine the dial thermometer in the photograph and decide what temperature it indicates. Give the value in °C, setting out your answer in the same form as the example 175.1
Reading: 20
